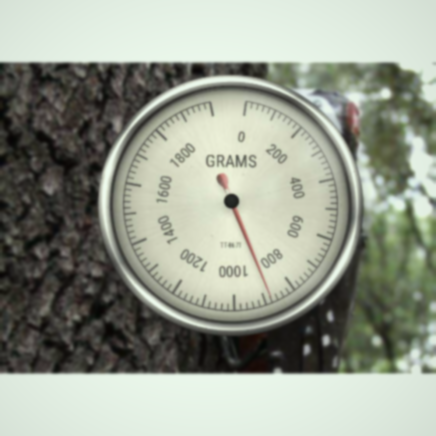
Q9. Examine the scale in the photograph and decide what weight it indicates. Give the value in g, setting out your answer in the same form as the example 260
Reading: 880
